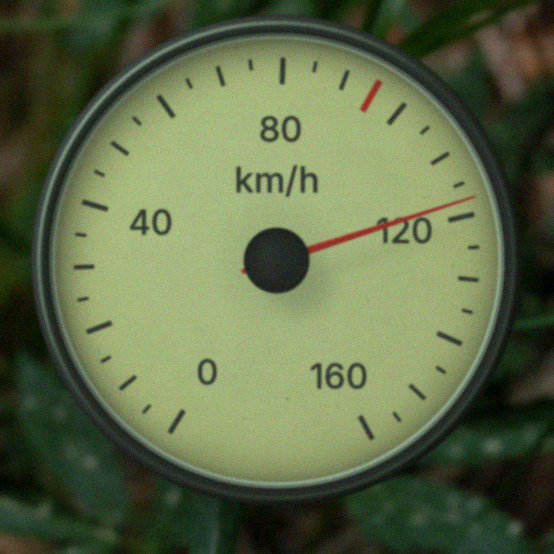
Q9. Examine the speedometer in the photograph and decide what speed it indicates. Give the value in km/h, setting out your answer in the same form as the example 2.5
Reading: 117.5
